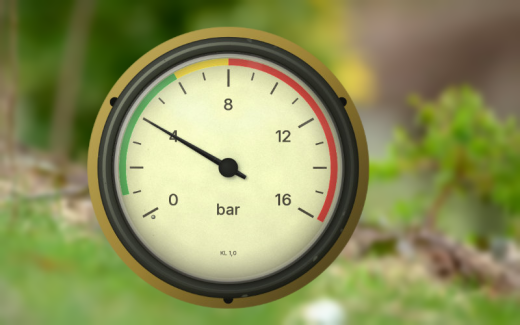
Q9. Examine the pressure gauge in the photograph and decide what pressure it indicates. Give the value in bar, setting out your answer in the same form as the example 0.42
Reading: 4
